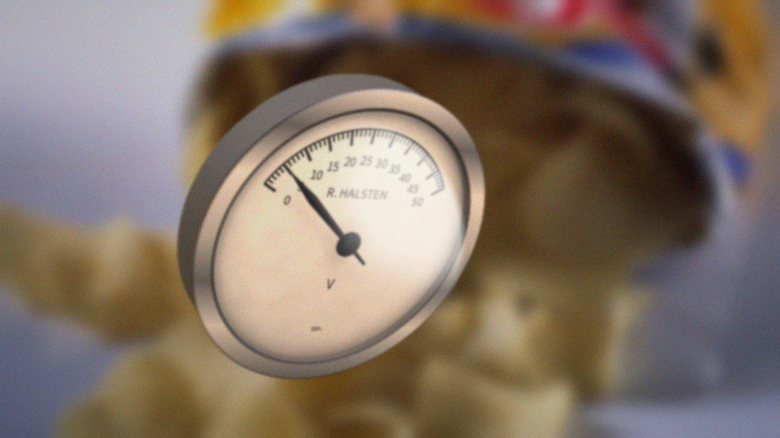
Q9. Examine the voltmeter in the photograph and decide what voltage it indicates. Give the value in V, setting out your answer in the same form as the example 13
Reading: 5
